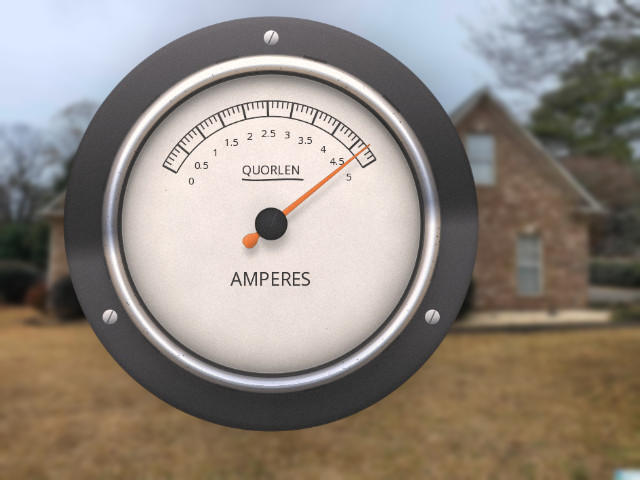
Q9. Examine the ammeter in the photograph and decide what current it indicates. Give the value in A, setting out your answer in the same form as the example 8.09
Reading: 4.7
